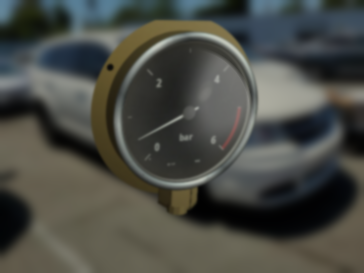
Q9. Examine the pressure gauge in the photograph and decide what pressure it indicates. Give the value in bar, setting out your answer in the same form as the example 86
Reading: 0.5
